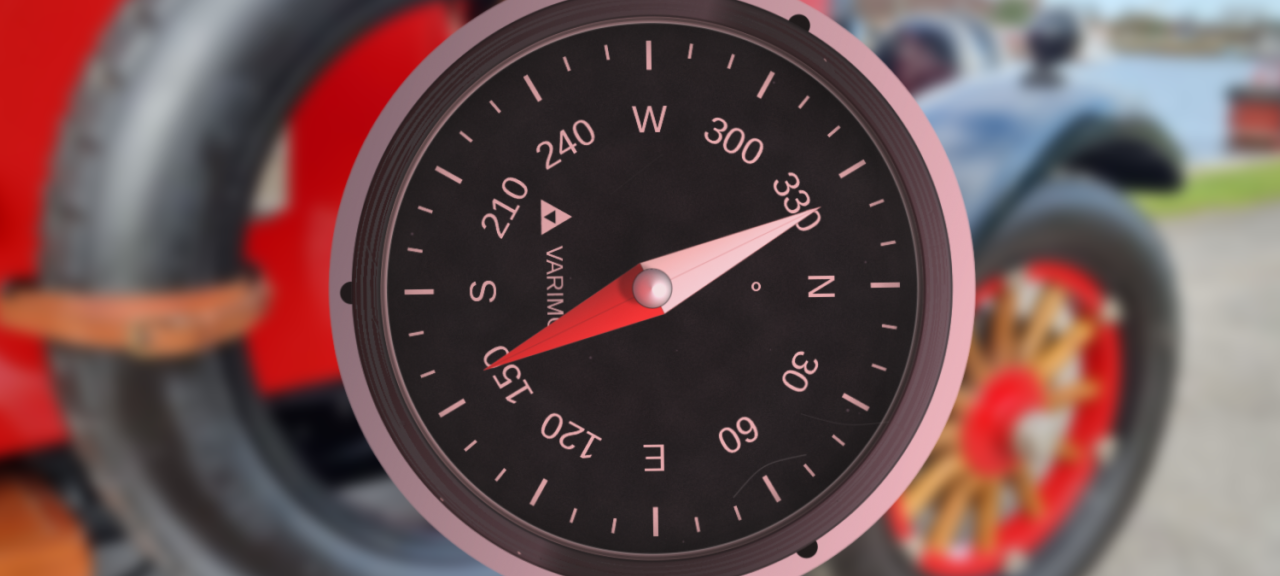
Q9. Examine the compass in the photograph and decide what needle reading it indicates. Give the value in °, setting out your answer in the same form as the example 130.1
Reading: 155
